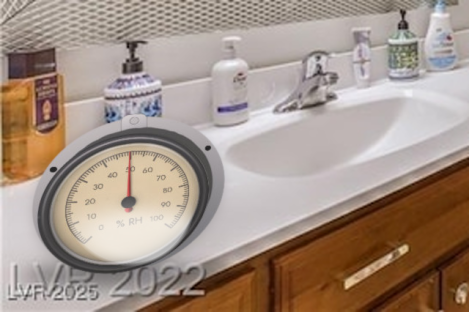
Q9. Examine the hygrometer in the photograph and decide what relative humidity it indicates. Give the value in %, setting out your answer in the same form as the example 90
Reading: 50
